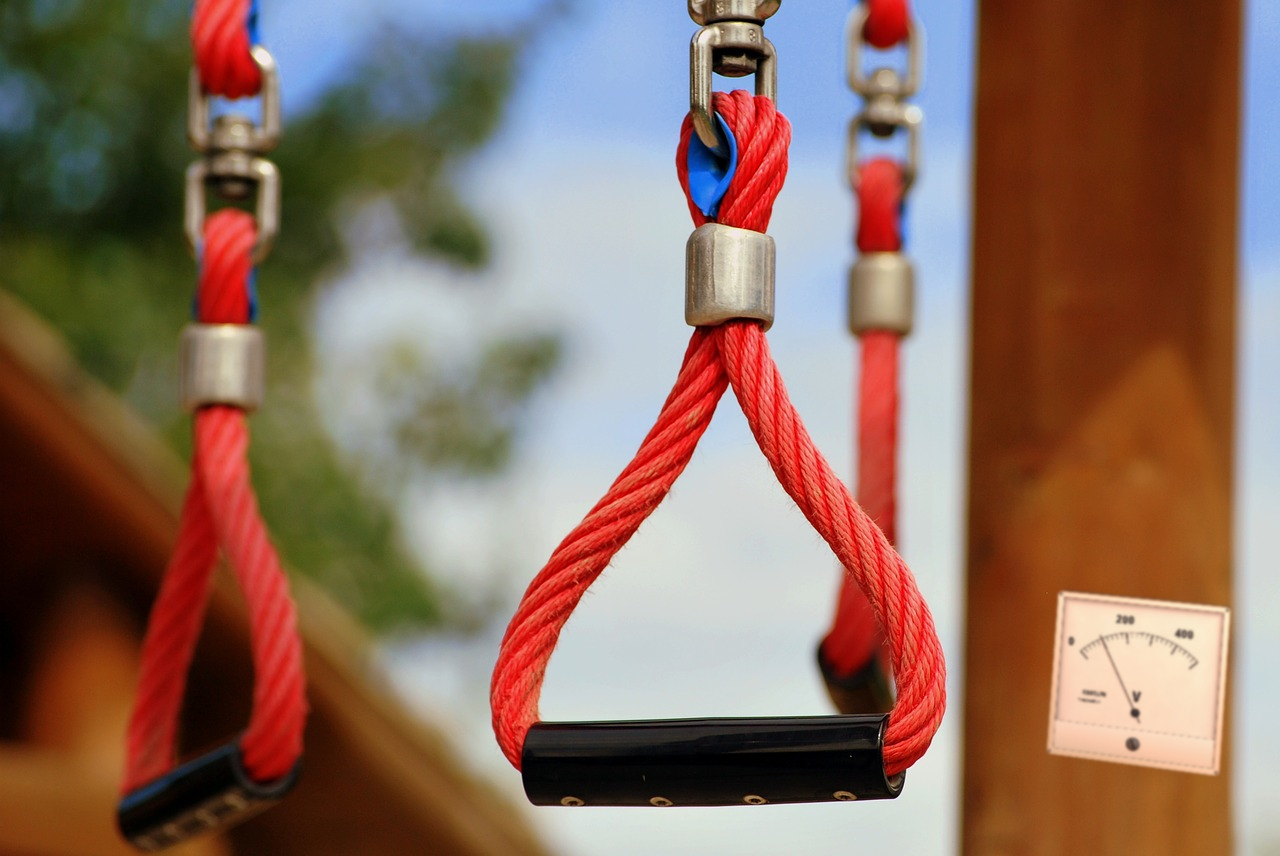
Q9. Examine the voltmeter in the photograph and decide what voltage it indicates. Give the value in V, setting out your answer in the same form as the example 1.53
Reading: 100
